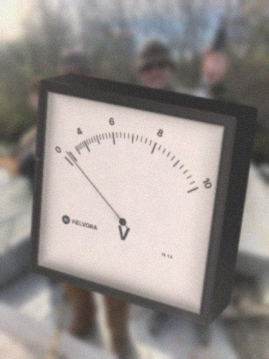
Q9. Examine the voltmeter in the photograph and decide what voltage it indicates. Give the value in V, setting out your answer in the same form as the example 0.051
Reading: 2
